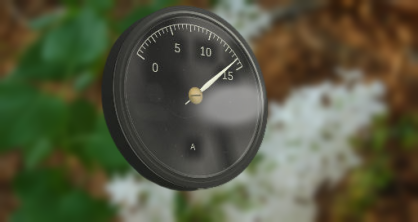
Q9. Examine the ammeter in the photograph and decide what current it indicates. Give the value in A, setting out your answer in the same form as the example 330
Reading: 14
